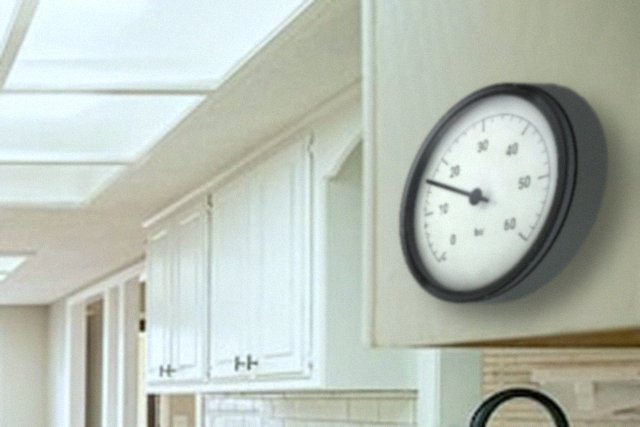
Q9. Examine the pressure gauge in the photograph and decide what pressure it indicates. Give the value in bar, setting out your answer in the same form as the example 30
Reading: 16
